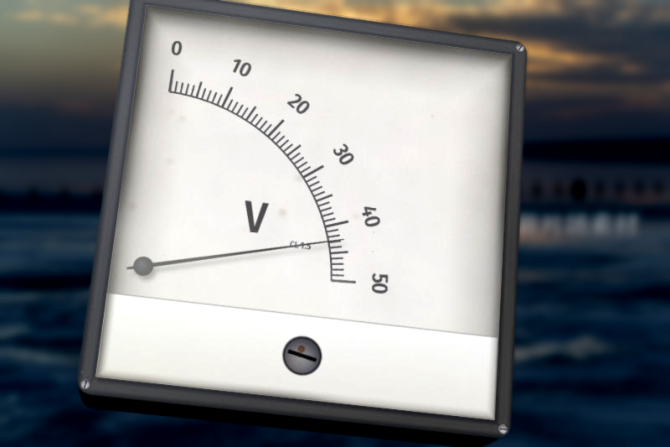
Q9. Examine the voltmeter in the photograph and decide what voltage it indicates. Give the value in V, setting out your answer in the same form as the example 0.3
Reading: 43
